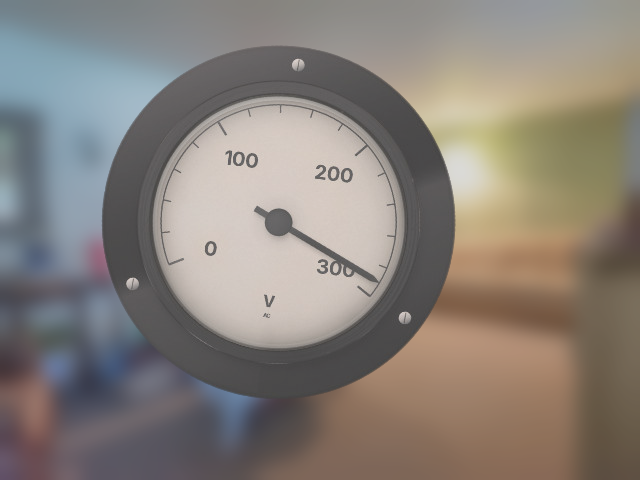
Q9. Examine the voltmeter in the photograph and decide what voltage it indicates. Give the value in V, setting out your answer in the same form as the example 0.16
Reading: 290
